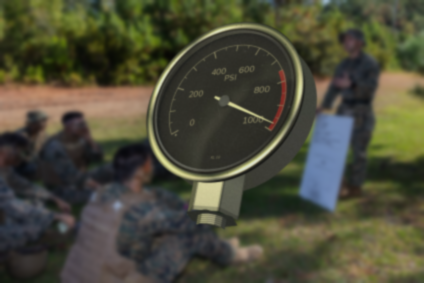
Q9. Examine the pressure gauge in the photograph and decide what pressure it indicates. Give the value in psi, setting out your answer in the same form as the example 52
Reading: 975
